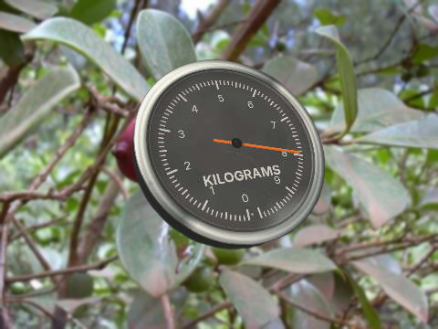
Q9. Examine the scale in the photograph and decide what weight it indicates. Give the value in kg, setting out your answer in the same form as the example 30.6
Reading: 8
